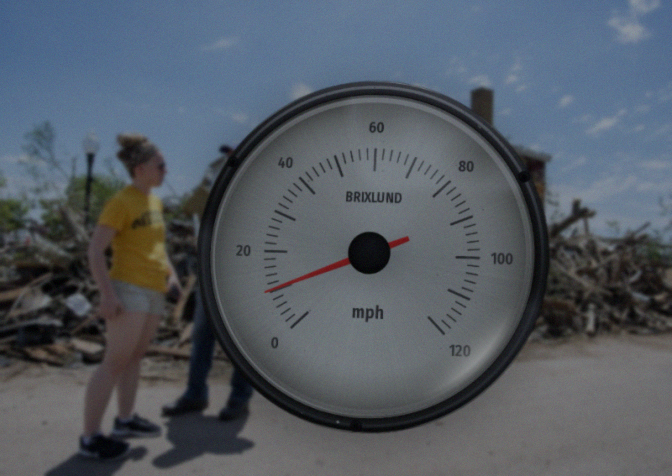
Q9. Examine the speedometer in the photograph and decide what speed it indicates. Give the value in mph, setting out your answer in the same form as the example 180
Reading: 10
